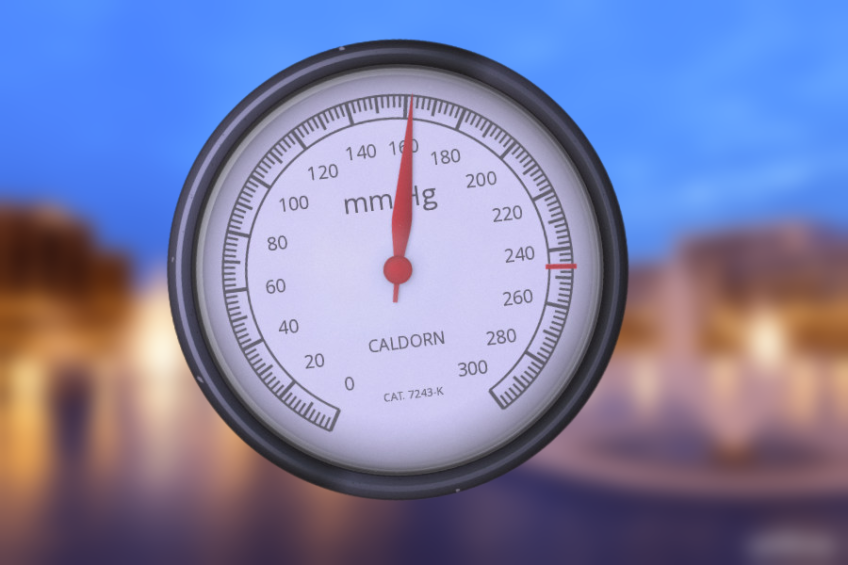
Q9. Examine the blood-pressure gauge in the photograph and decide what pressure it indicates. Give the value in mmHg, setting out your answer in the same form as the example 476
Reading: 162
